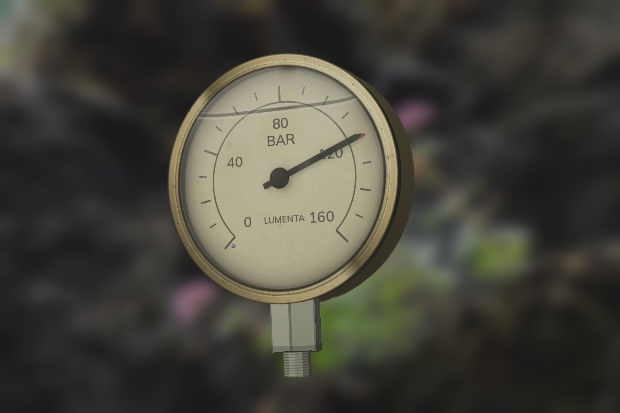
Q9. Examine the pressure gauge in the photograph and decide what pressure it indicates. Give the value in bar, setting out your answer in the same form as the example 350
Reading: 120
